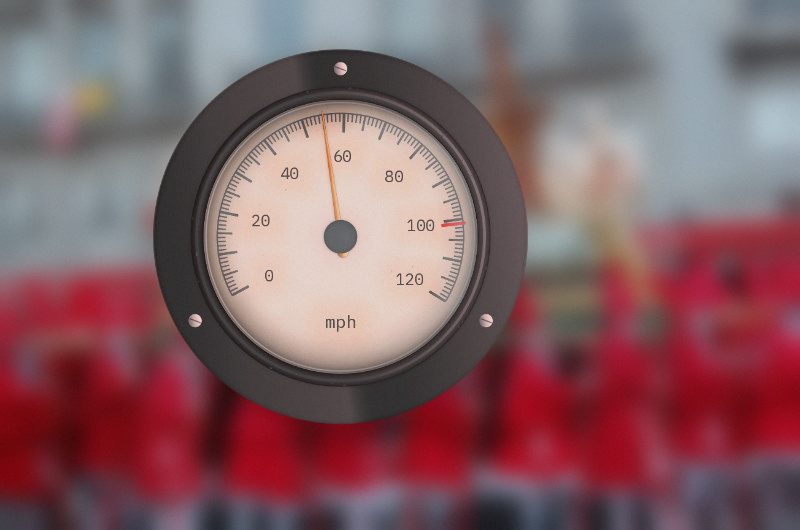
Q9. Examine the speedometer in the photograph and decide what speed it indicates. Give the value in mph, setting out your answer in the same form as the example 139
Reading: 55
